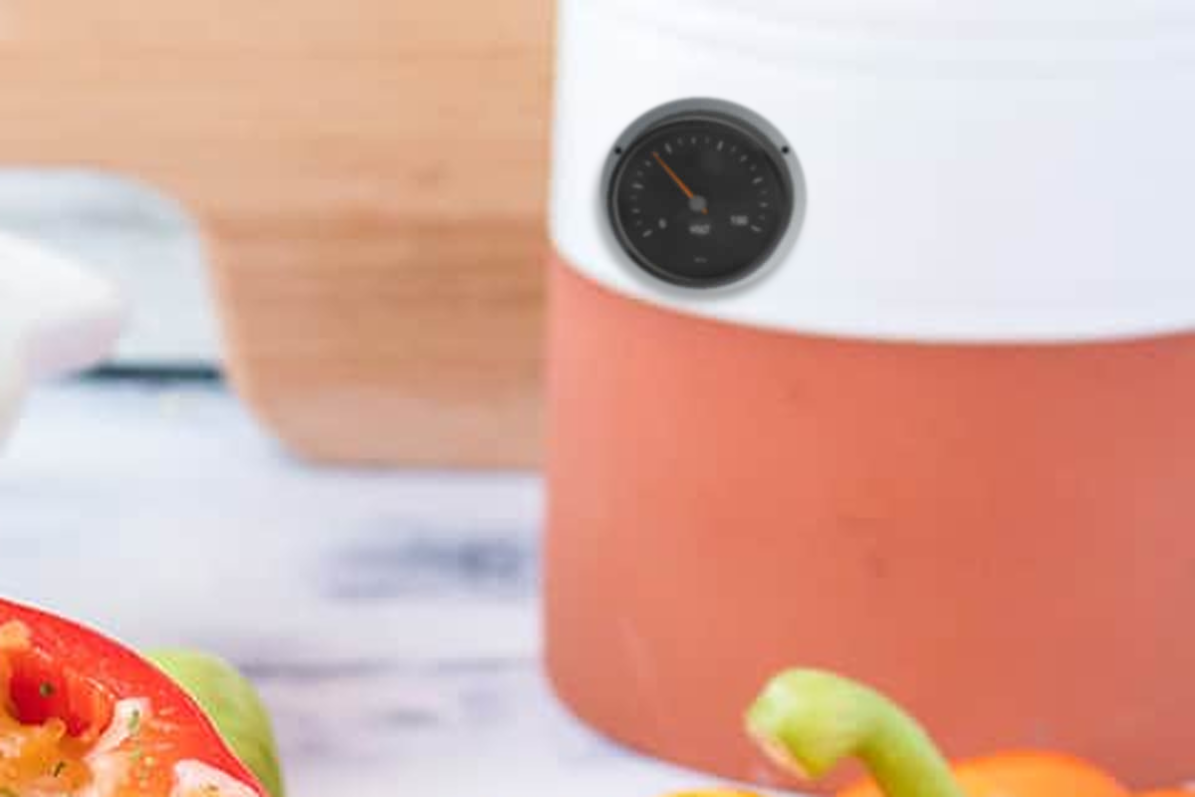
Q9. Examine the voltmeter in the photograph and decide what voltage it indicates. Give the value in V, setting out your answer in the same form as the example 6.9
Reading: 35
